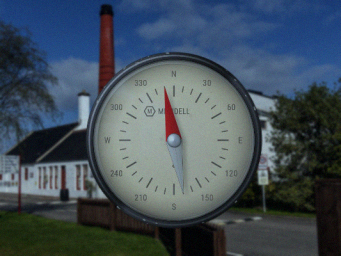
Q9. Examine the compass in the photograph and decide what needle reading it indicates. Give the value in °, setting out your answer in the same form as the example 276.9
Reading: 350
